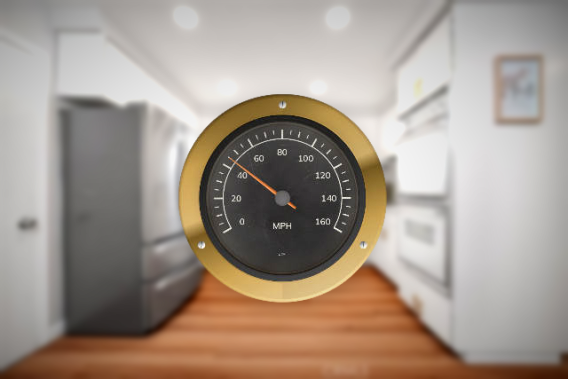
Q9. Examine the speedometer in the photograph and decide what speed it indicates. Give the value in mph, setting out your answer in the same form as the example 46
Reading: 45
